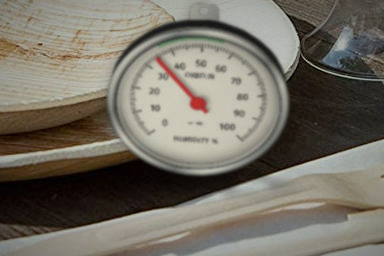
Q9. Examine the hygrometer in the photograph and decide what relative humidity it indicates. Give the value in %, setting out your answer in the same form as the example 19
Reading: 35
